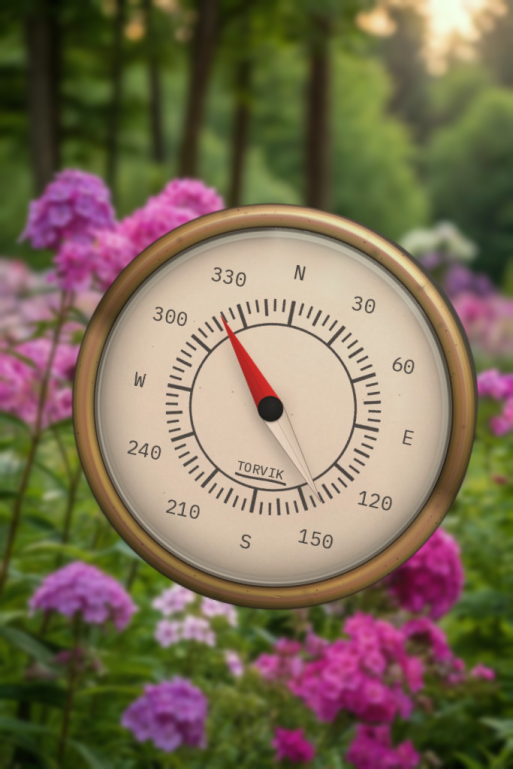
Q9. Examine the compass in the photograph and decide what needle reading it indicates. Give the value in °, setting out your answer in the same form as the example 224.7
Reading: 320
